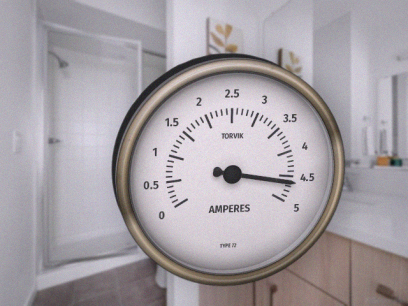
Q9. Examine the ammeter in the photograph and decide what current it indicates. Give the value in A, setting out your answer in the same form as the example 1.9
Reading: 4.6
